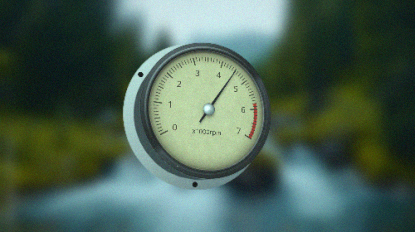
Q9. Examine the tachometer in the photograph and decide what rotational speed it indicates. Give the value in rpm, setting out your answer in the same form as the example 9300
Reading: 4500
